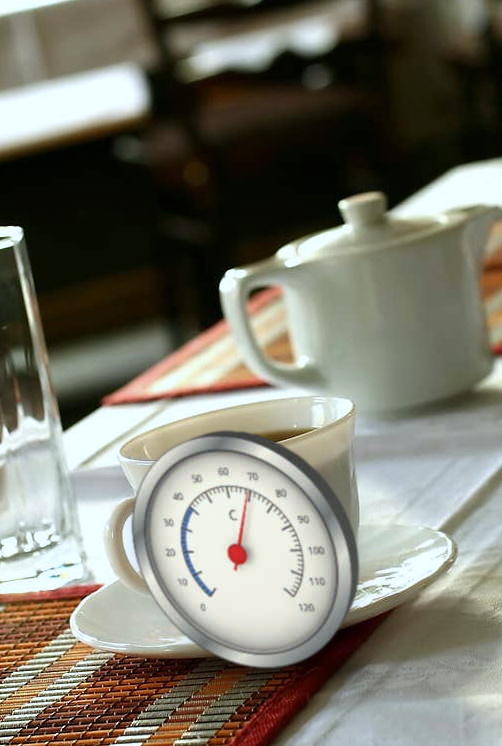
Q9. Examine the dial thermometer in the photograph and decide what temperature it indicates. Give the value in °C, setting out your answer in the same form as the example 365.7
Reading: 70
